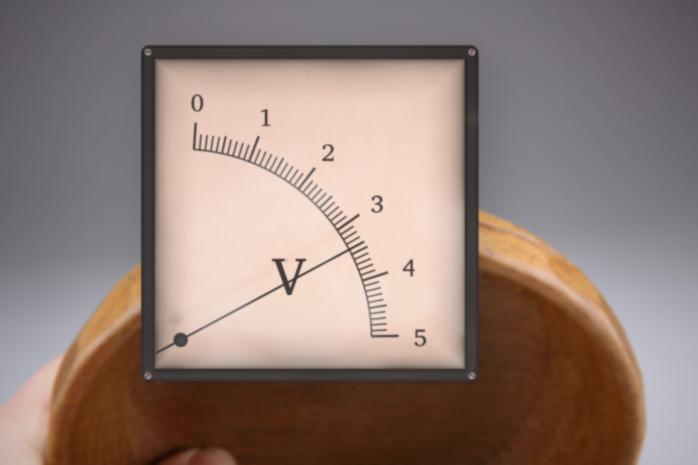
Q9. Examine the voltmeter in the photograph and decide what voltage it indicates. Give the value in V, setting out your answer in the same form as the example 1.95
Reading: 3.4
